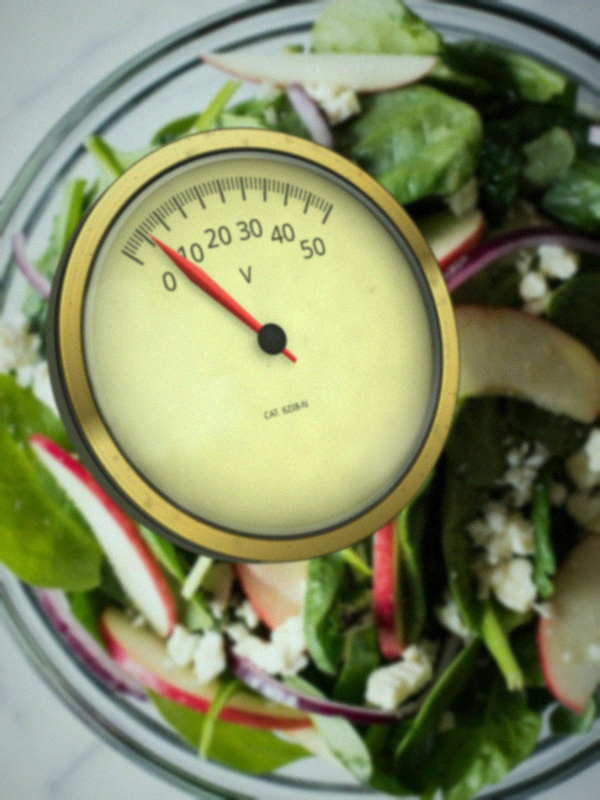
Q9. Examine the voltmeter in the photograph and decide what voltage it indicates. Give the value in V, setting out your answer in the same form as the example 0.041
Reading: 5
